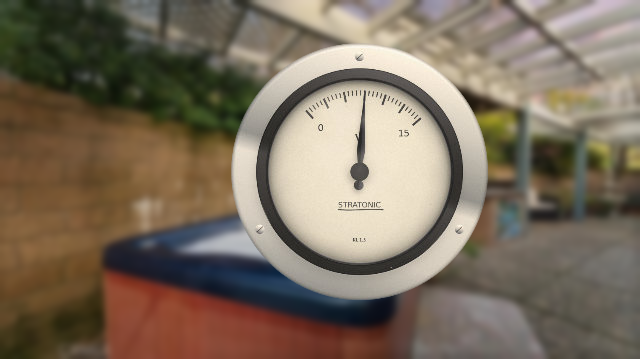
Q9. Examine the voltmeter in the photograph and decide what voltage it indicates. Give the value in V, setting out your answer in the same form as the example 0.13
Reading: 7.5
